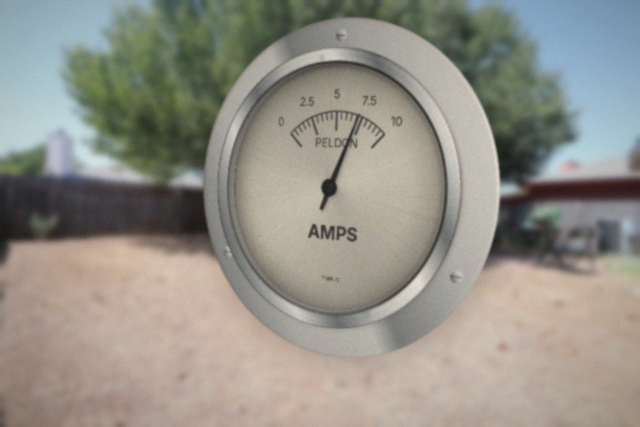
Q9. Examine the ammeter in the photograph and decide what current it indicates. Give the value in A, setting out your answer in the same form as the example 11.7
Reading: 7.5
